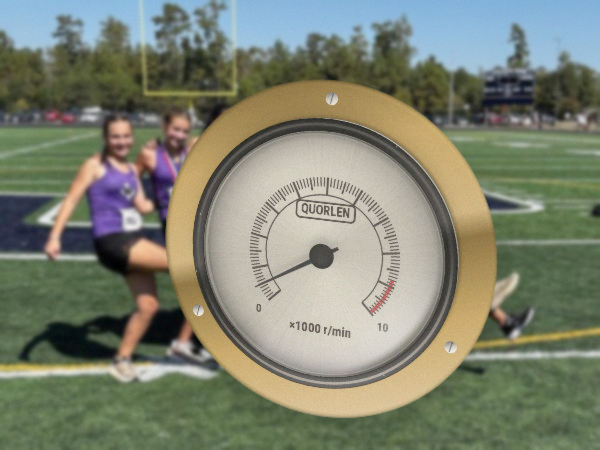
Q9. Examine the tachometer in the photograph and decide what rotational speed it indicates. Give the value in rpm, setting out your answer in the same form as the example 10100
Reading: 500
